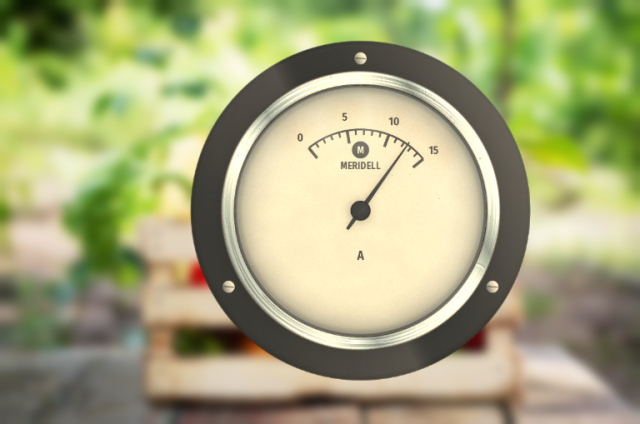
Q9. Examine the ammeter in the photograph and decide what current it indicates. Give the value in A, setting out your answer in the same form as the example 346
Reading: 12.5
